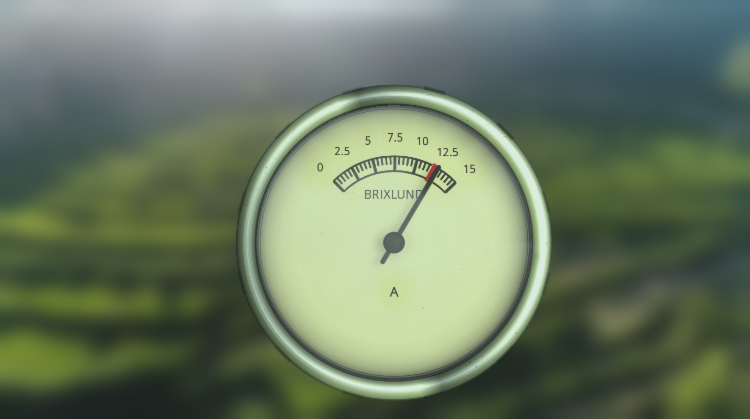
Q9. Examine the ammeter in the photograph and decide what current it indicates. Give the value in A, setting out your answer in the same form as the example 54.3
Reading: 12.5
